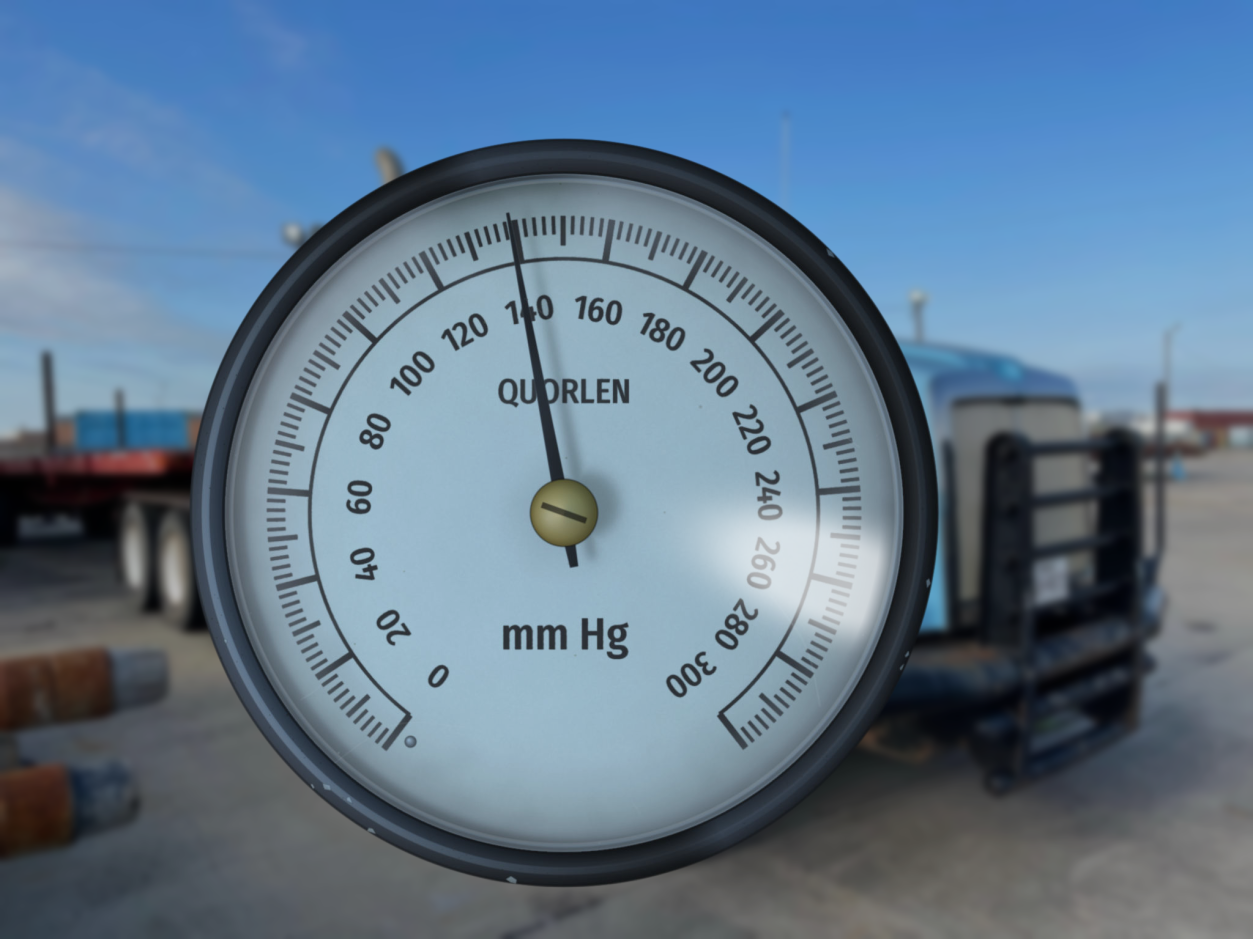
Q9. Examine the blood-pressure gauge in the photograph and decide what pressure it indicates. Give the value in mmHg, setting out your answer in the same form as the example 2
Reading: 139
